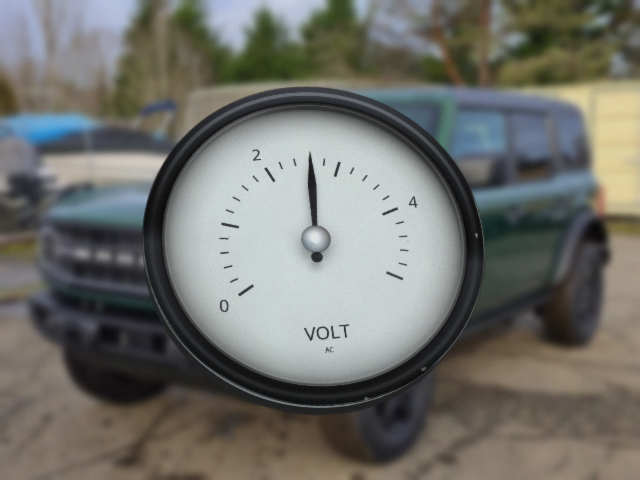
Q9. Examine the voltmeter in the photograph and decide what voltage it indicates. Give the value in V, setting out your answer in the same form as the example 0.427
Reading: 2.6
